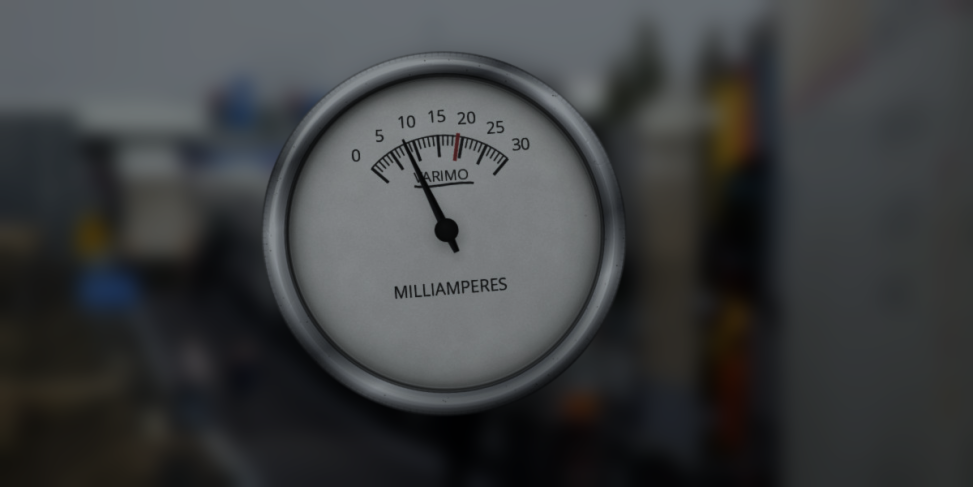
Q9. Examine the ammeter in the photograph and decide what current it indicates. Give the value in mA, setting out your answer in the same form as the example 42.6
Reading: 8
